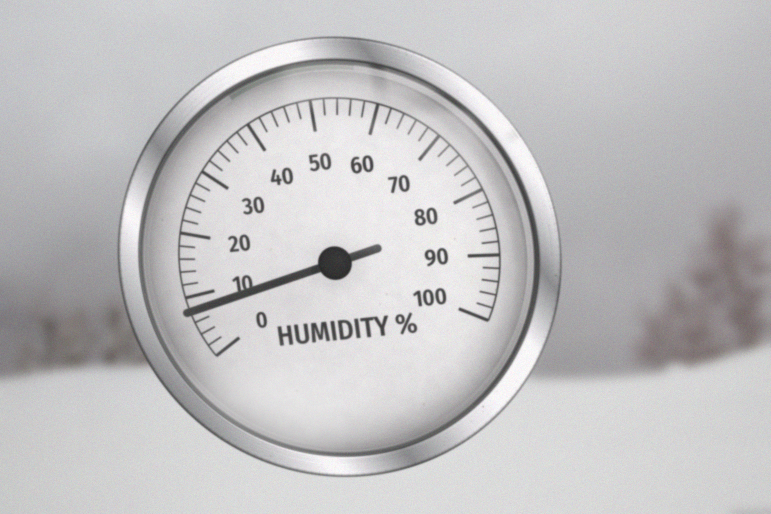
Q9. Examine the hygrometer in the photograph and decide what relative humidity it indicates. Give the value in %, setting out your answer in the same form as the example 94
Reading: 8
